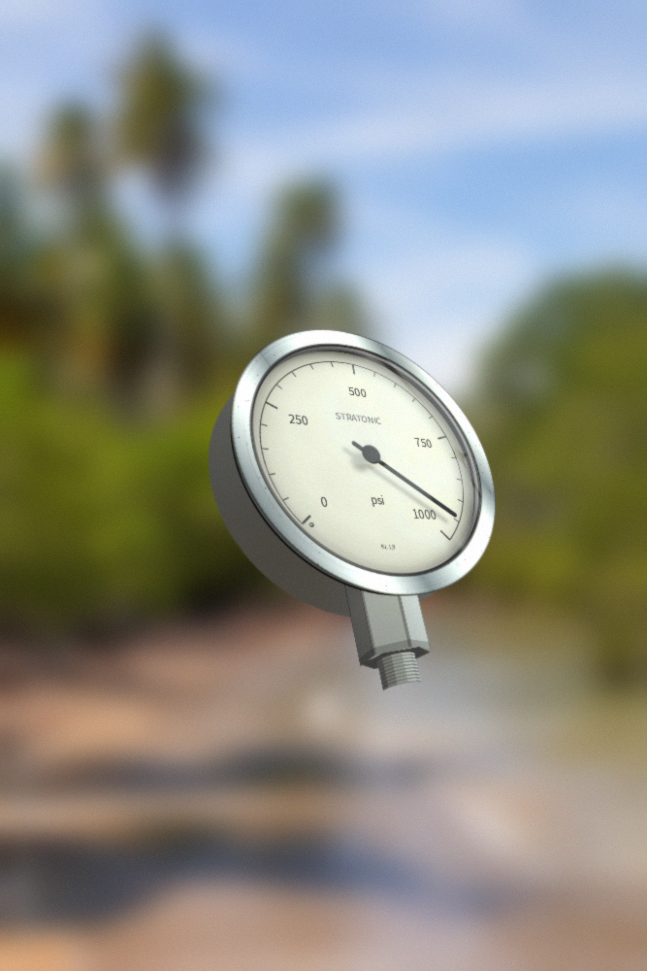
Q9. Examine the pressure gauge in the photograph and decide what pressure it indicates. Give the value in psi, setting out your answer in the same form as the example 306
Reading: 950
